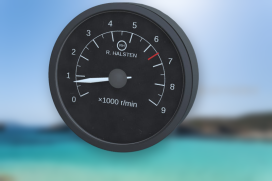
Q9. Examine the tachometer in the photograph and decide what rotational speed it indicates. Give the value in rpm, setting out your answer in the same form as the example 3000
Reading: 750
